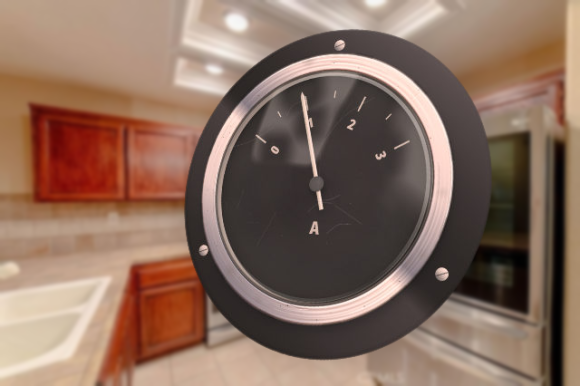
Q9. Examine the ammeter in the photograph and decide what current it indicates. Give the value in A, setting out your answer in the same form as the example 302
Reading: 1
